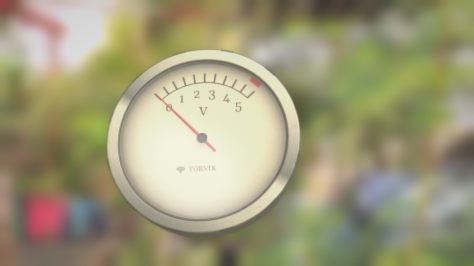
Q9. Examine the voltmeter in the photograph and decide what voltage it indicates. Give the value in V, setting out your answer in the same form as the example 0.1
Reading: 0
